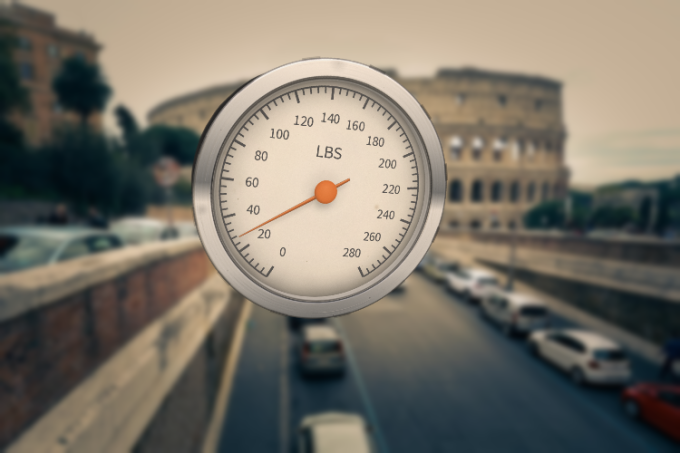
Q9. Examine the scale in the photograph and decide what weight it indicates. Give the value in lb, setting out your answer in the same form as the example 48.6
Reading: 28
